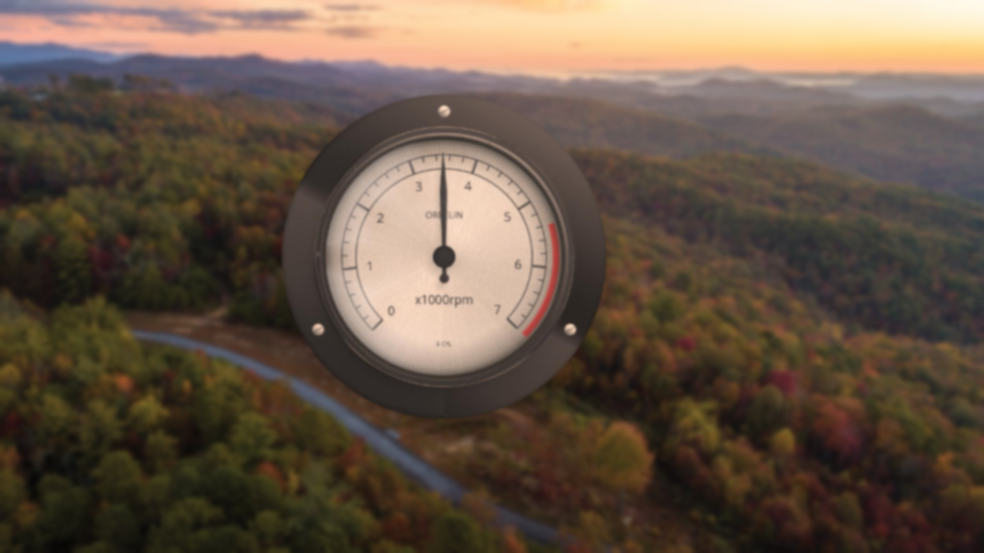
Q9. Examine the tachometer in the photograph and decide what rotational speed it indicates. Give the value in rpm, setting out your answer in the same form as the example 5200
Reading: 3500
